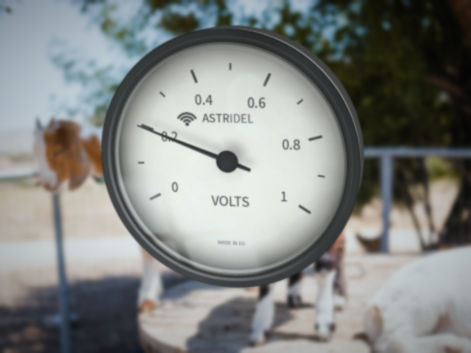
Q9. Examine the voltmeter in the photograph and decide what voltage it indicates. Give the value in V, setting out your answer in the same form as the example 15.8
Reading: 0.2
